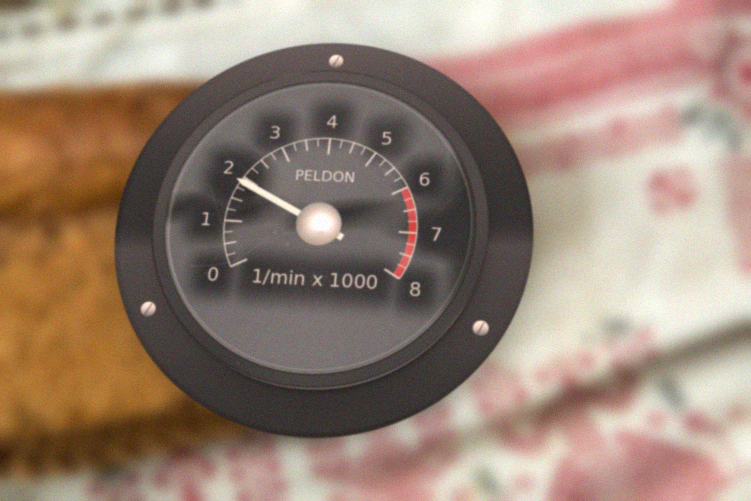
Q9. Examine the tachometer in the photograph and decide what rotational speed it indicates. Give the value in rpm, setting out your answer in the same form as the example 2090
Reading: 1875
